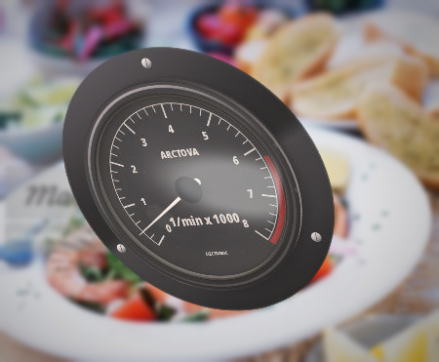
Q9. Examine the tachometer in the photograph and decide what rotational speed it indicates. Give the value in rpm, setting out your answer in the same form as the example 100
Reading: 400
